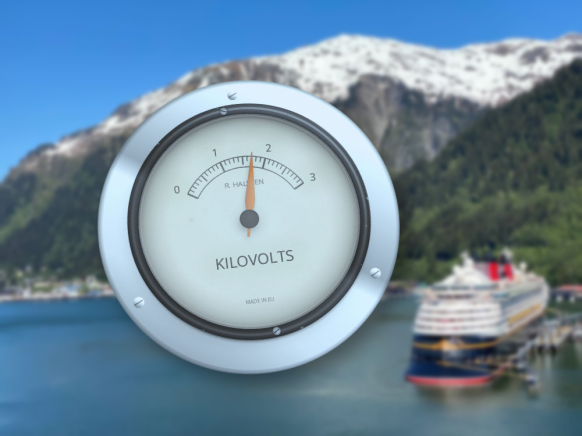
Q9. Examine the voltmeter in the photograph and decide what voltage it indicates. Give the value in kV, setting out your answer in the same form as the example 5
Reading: 1.7
